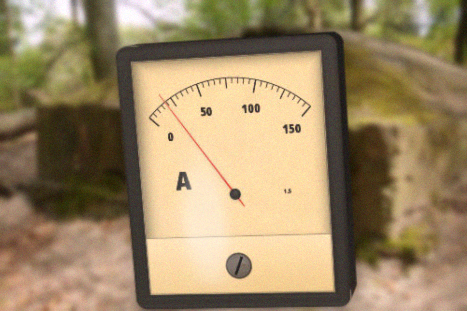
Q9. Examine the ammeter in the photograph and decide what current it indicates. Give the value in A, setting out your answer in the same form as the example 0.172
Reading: 20
